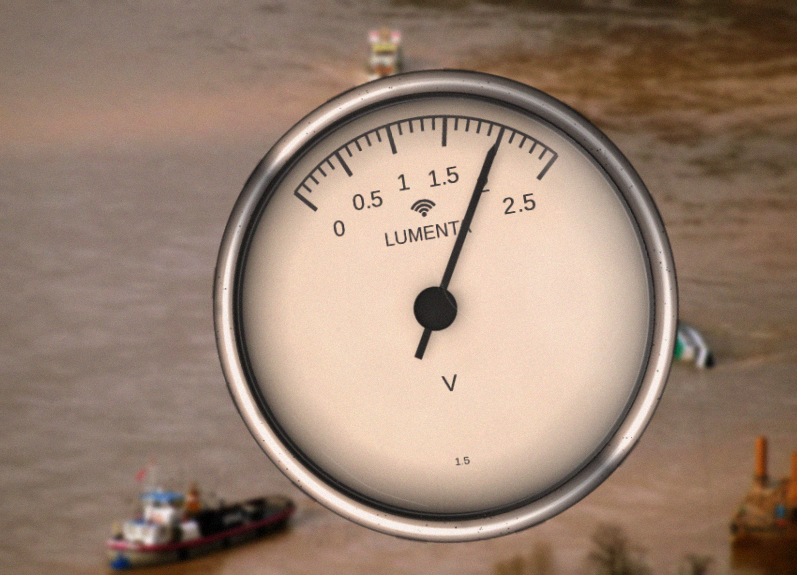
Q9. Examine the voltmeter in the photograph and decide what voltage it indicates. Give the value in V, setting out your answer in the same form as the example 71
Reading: 2
